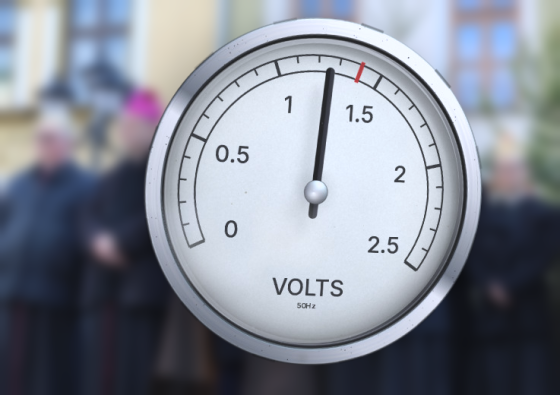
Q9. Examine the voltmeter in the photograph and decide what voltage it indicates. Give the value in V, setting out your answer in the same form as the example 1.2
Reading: 1.25
